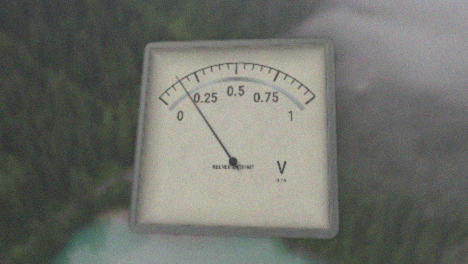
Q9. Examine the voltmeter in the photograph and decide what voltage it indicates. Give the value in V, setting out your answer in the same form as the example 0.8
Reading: 0.15
